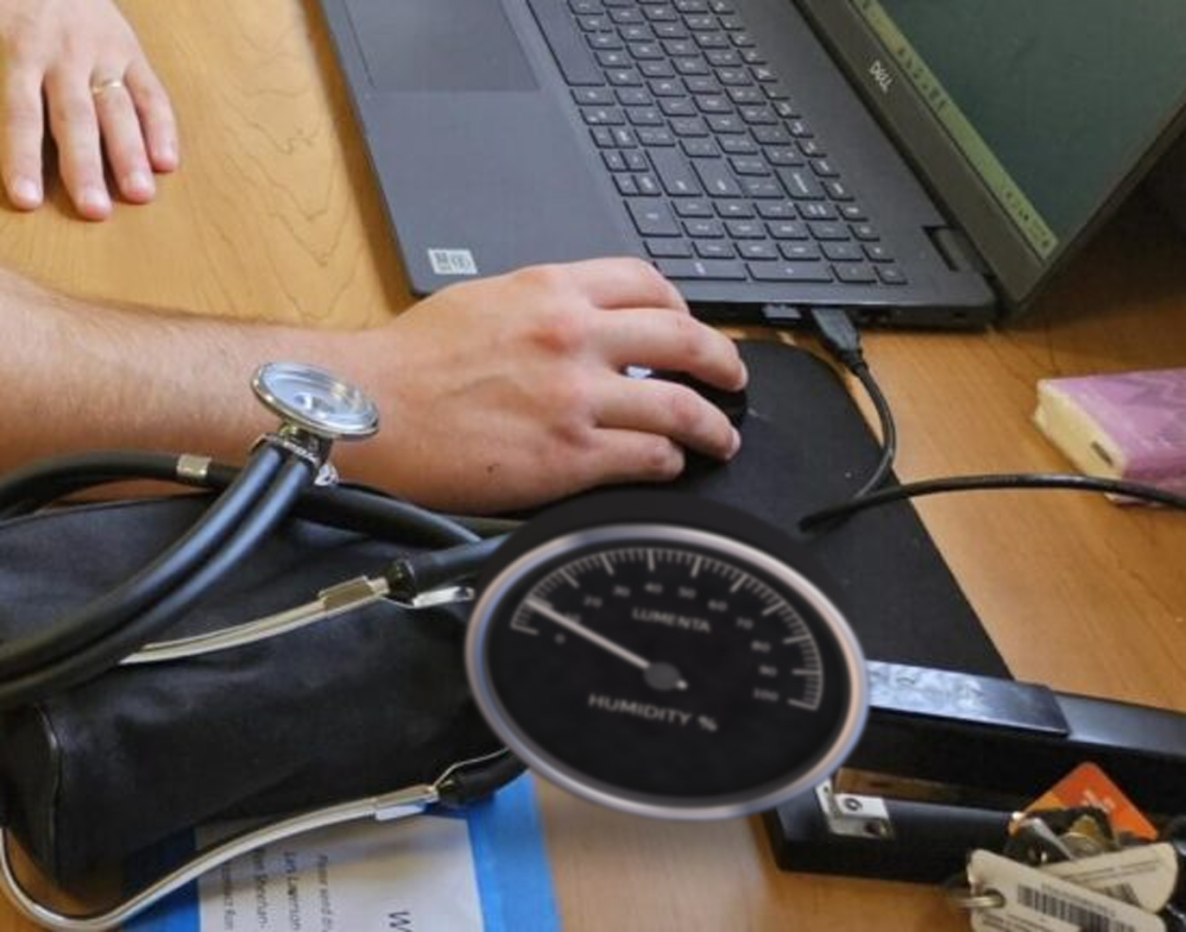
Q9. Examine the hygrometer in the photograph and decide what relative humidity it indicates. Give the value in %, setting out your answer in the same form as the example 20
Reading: 10
